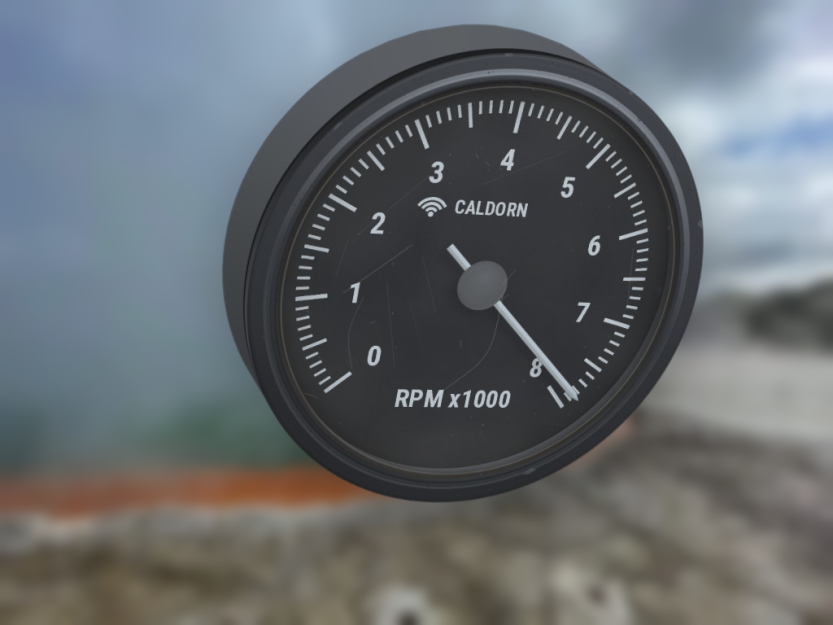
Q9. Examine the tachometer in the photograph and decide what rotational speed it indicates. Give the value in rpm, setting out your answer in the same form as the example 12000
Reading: 7850
